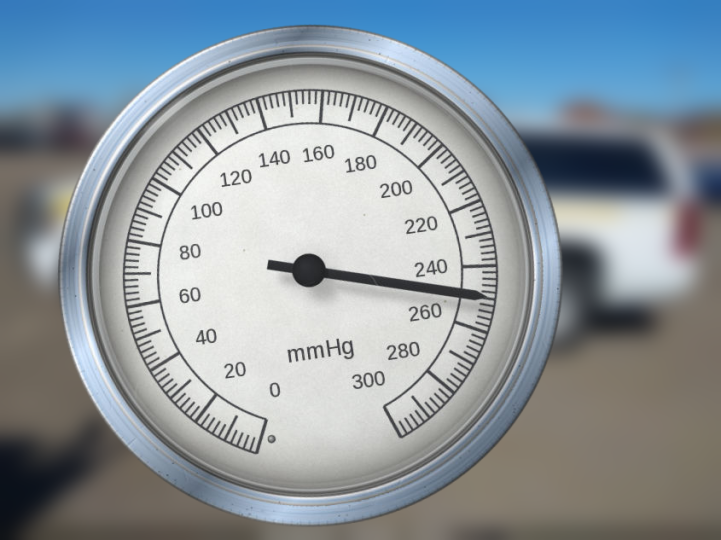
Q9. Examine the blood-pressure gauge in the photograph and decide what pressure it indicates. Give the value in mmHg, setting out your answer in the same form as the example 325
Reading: 250
